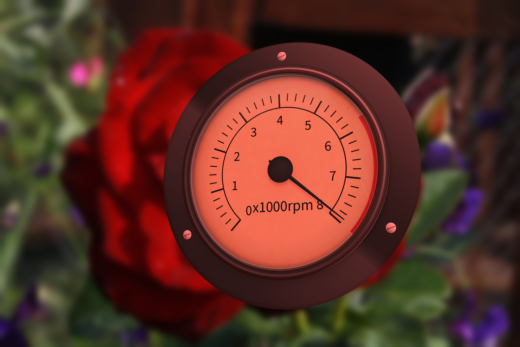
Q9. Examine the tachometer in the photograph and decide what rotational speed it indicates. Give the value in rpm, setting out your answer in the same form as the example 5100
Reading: 7900
